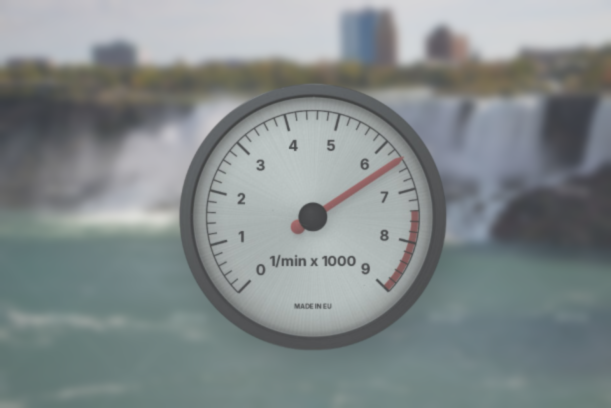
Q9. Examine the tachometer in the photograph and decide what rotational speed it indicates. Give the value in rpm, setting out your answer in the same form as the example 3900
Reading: 6400
